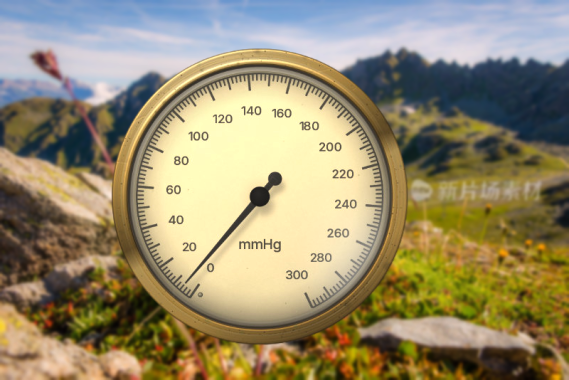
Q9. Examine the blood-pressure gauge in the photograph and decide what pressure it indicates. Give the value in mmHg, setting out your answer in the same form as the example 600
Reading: 6
